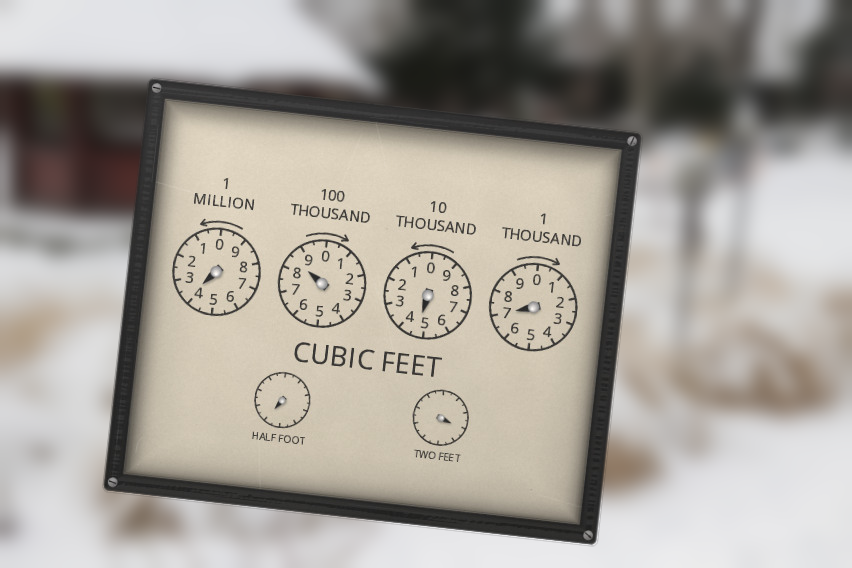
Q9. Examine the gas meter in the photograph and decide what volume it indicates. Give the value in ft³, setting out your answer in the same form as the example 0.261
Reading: 384700
